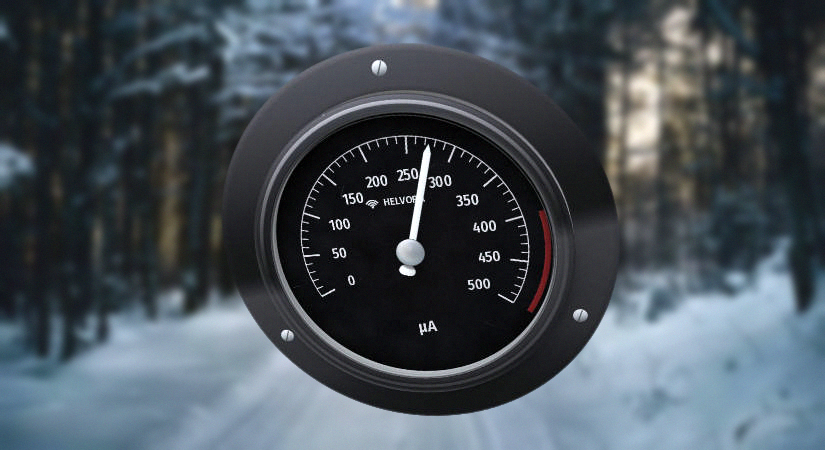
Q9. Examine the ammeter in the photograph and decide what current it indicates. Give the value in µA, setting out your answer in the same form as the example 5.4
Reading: 275
